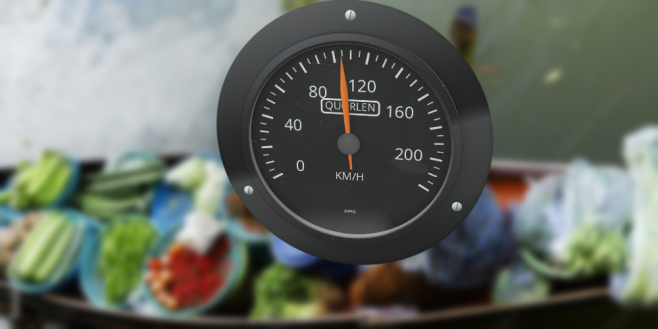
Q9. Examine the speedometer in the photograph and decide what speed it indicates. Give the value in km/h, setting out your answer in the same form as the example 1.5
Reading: 105
